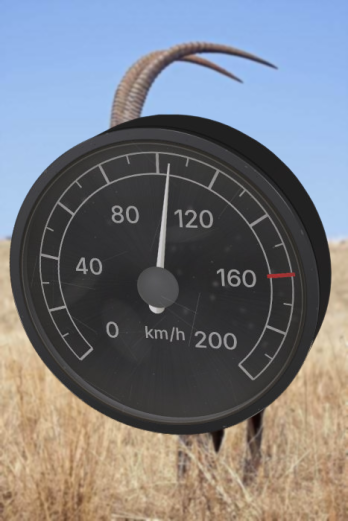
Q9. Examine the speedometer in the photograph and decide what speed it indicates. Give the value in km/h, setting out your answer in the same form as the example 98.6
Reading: 105
